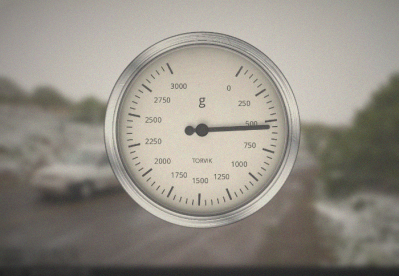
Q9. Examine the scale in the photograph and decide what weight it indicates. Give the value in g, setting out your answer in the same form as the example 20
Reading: 550
